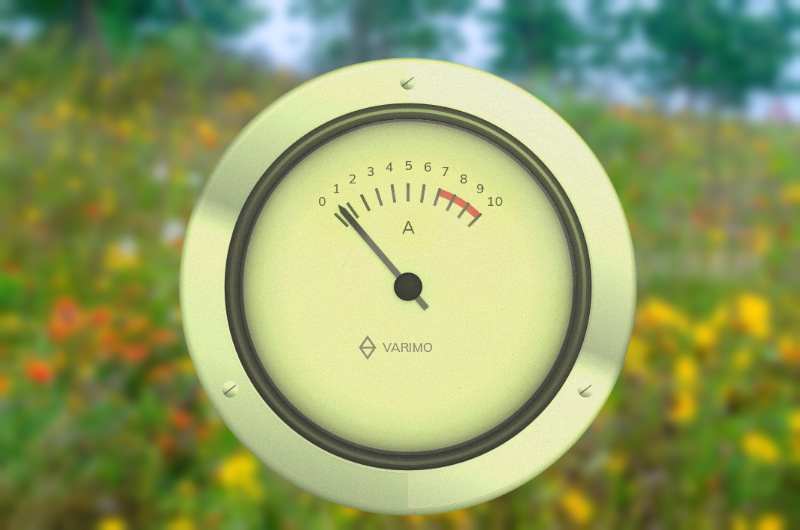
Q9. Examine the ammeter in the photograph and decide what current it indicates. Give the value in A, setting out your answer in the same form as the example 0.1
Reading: 0.5
